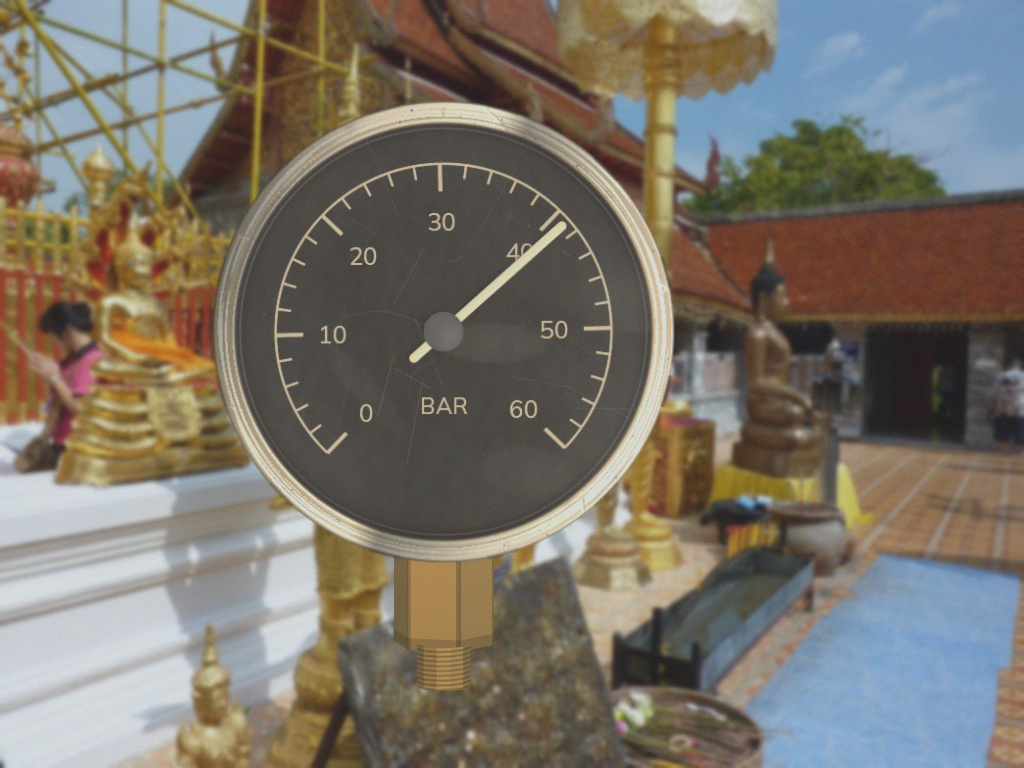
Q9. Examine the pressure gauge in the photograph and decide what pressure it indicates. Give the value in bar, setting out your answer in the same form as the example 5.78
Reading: 41
